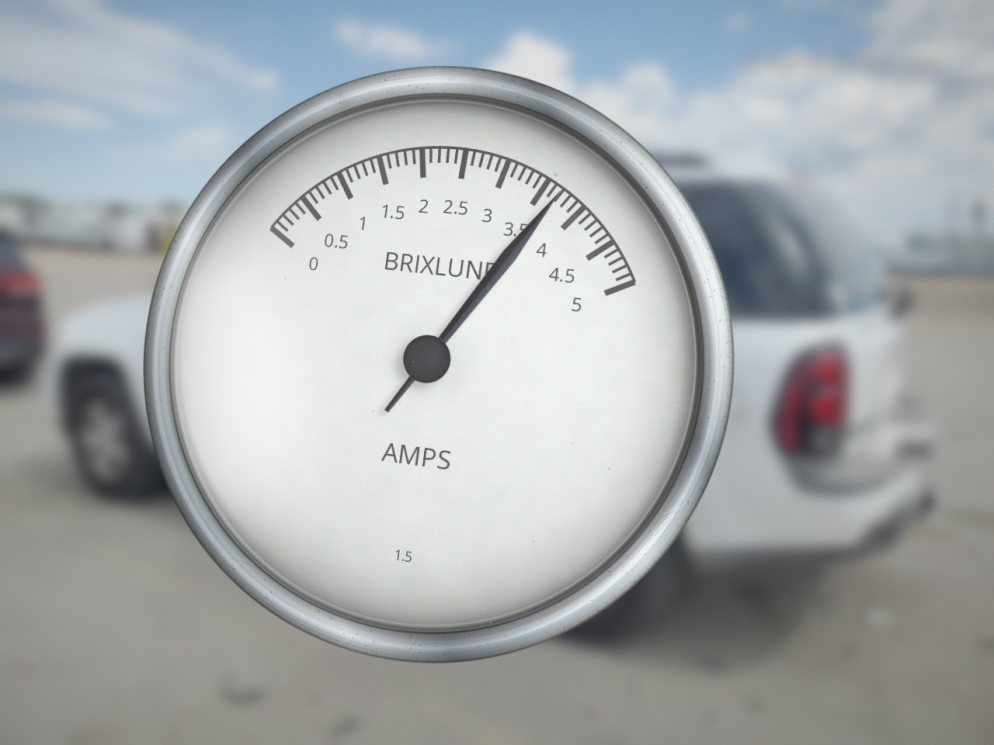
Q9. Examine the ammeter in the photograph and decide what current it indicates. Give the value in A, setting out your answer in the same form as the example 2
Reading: 3.7
